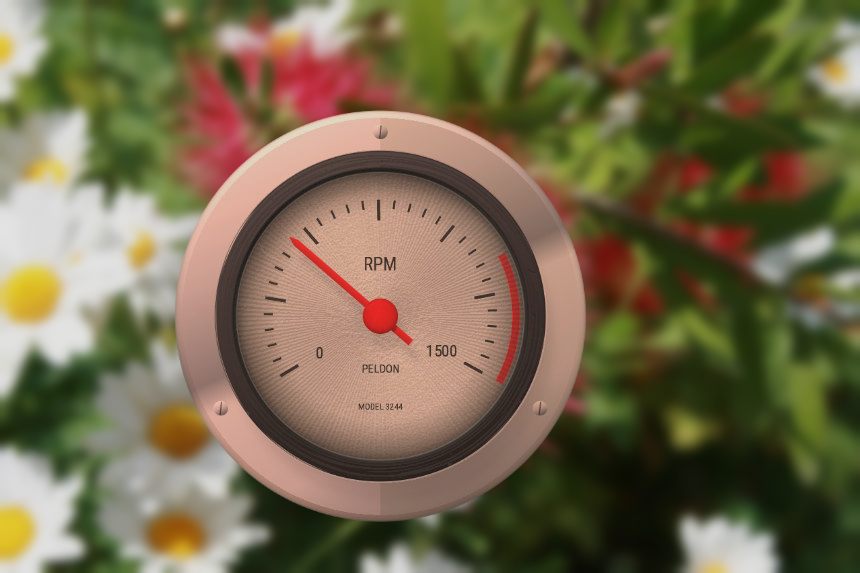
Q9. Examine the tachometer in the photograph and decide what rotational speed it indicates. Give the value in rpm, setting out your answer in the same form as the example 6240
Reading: 450
